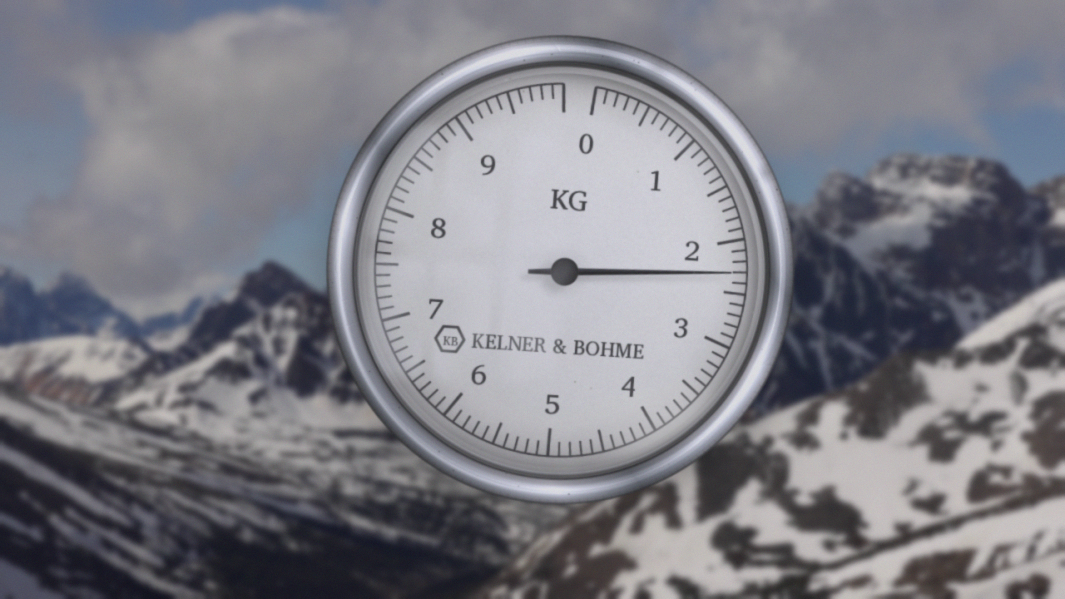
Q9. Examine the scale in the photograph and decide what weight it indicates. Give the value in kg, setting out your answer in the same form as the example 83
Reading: 2.3
